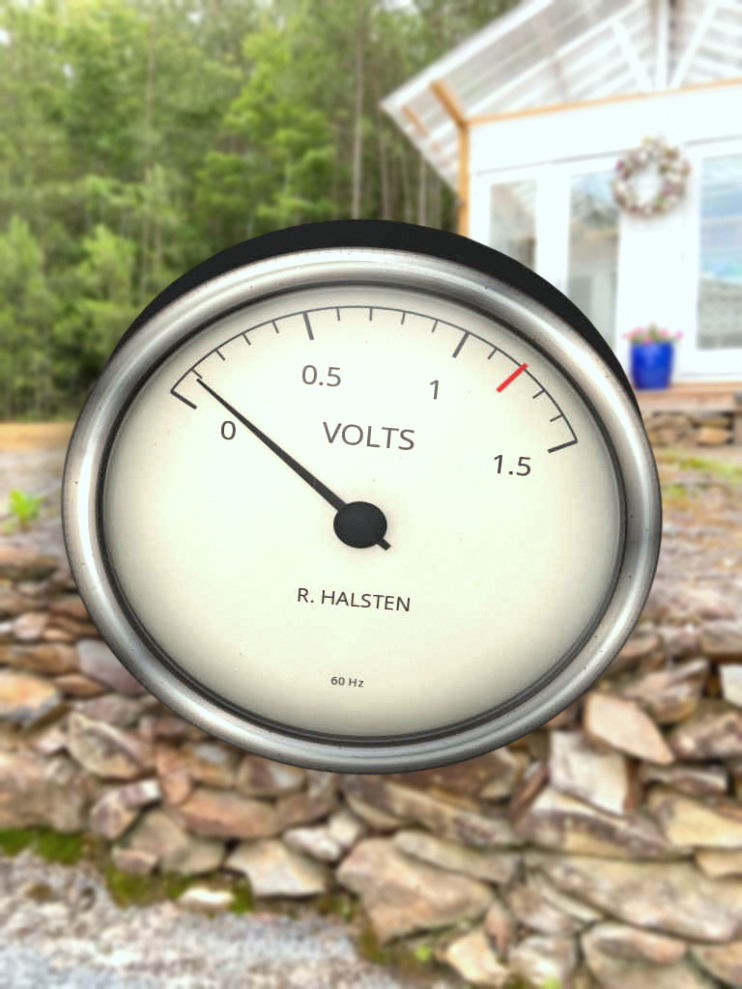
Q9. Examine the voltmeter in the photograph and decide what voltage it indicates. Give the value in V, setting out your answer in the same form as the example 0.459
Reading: 0.1
